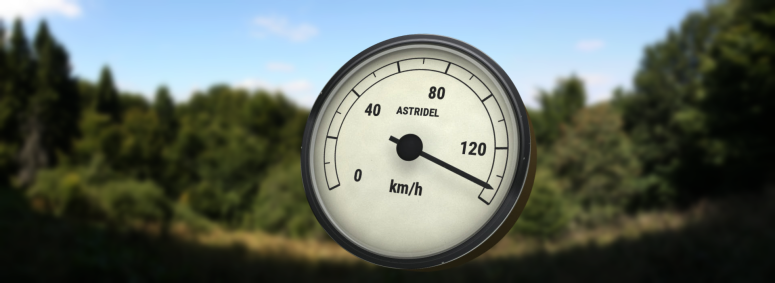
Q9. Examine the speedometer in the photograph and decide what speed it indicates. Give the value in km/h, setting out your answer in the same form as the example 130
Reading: 135
